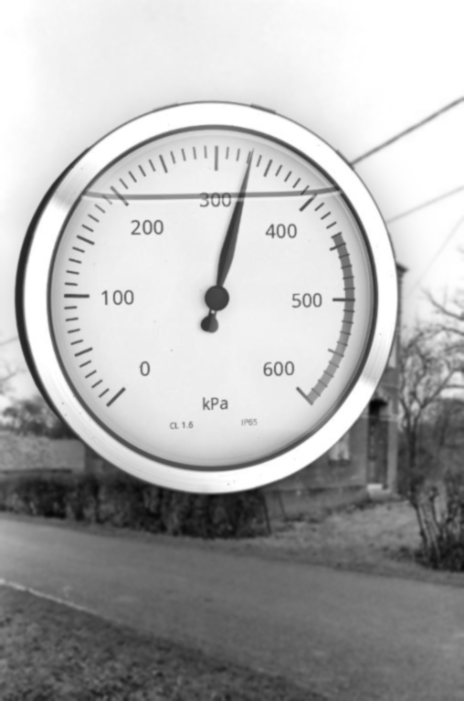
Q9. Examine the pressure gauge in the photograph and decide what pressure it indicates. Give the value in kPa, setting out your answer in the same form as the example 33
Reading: 330
